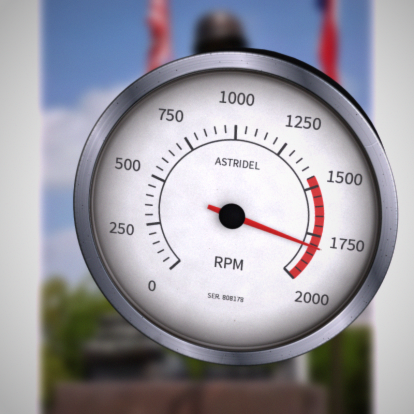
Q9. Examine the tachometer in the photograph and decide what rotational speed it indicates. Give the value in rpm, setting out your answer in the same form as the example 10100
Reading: 1800
